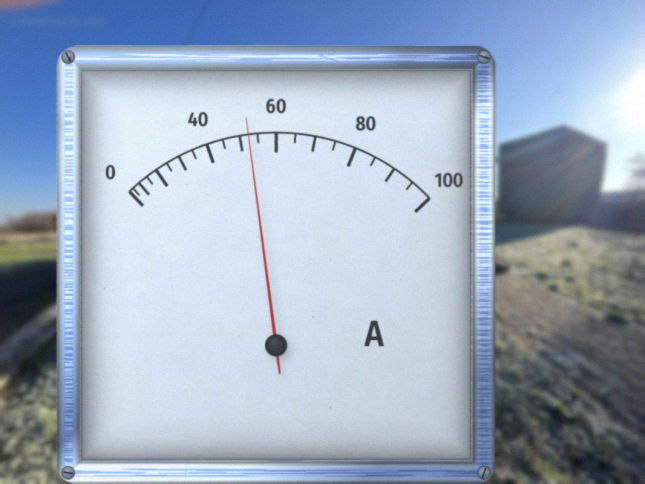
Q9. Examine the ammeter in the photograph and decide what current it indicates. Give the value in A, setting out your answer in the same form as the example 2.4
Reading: 52.5
